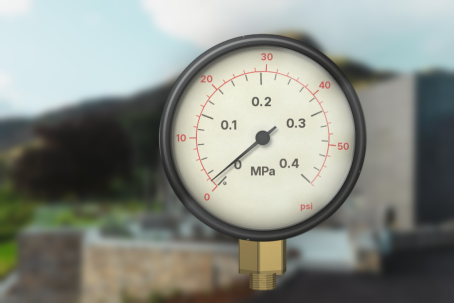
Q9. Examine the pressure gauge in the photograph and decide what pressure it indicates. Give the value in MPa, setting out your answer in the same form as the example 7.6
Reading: 0.01
